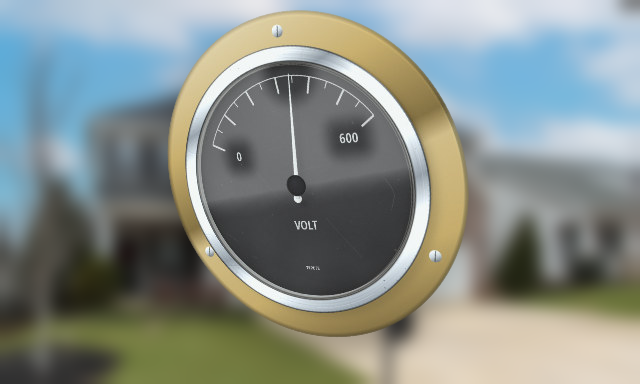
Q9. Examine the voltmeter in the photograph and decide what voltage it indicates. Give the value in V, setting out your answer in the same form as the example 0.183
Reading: 350
